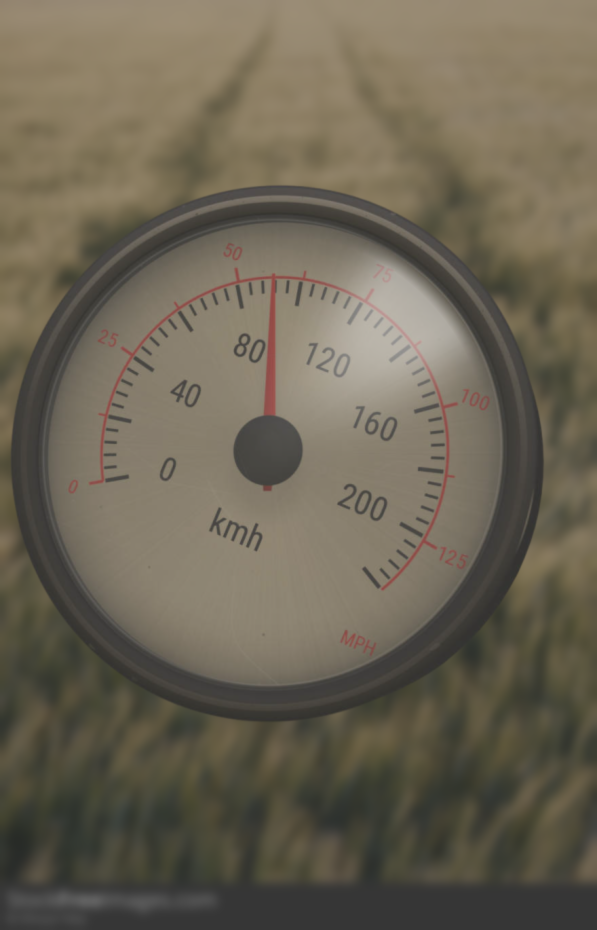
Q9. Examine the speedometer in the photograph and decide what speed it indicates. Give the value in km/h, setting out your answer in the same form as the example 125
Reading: 92
